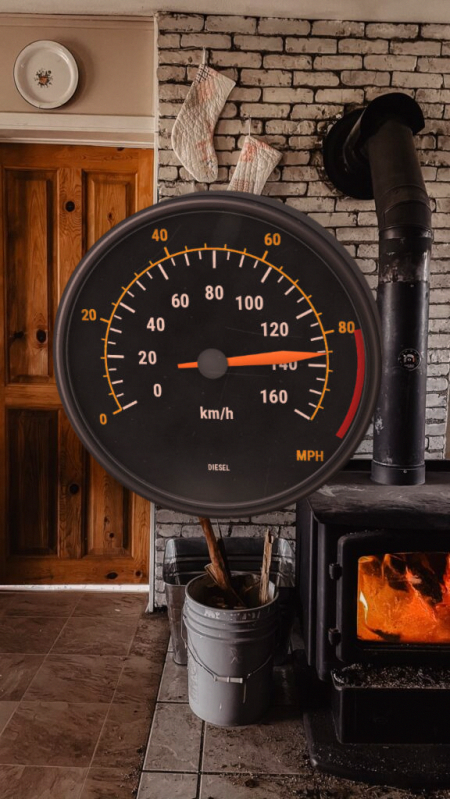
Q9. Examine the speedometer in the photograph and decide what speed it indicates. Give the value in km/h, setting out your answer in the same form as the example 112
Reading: 135
